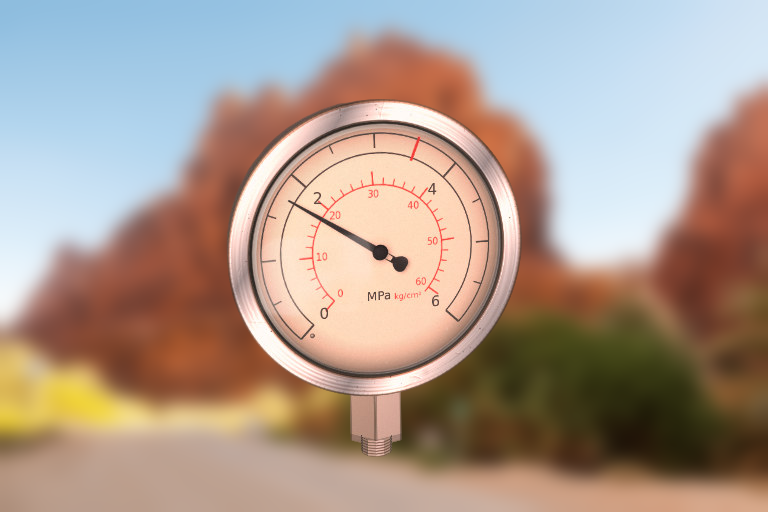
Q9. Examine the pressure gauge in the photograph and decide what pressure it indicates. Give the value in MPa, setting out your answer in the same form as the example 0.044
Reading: 1.75
